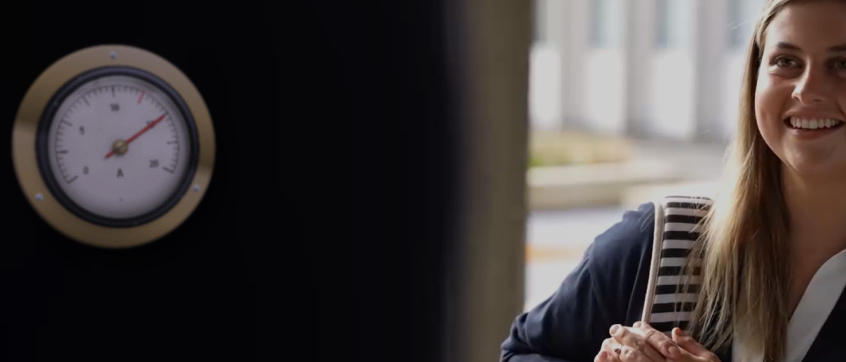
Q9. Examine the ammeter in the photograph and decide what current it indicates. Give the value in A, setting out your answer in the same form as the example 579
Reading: 15
